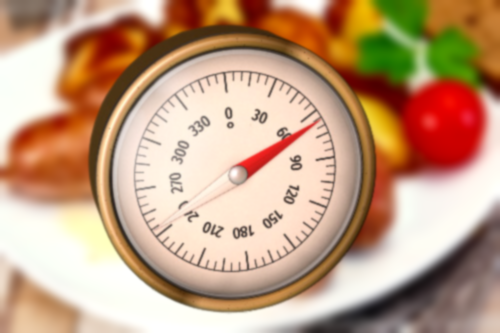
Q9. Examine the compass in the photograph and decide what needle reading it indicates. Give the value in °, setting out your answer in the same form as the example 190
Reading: 65
